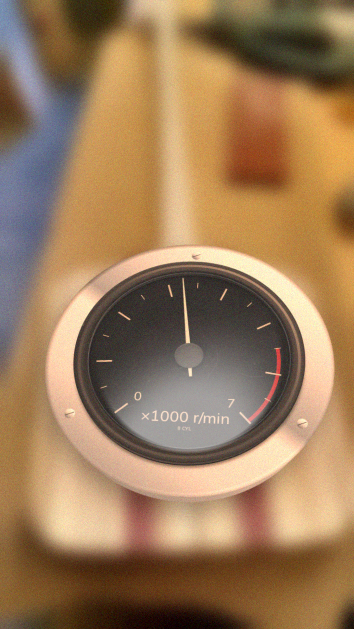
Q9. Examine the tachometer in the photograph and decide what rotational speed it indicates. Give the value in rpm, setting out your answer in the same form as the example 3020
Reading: 3250
